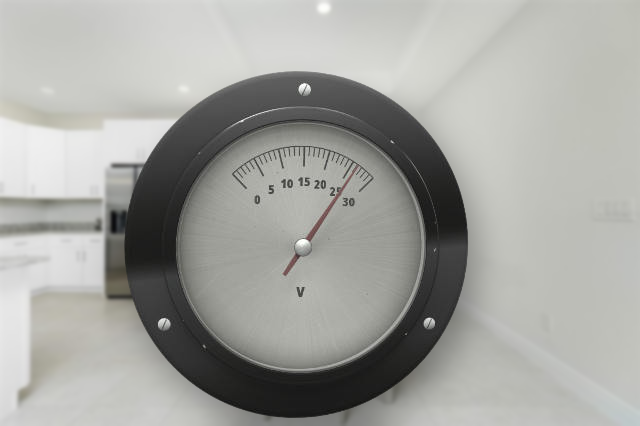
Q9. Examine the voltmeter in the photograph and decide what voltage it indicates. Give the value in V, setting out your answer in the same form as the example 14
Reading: 26
